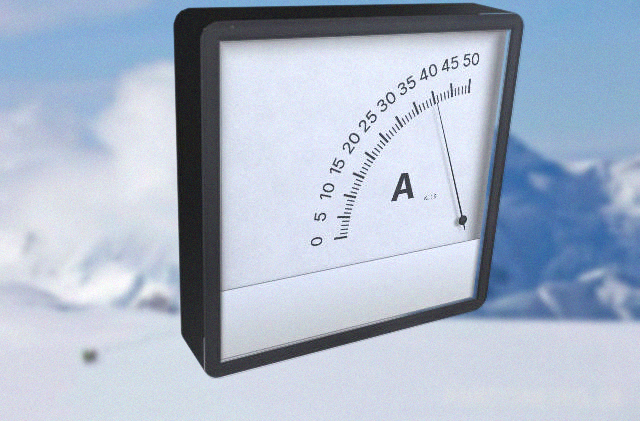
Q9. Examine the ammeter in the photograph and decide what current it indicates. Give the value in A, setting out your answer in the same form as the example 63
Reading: 40
